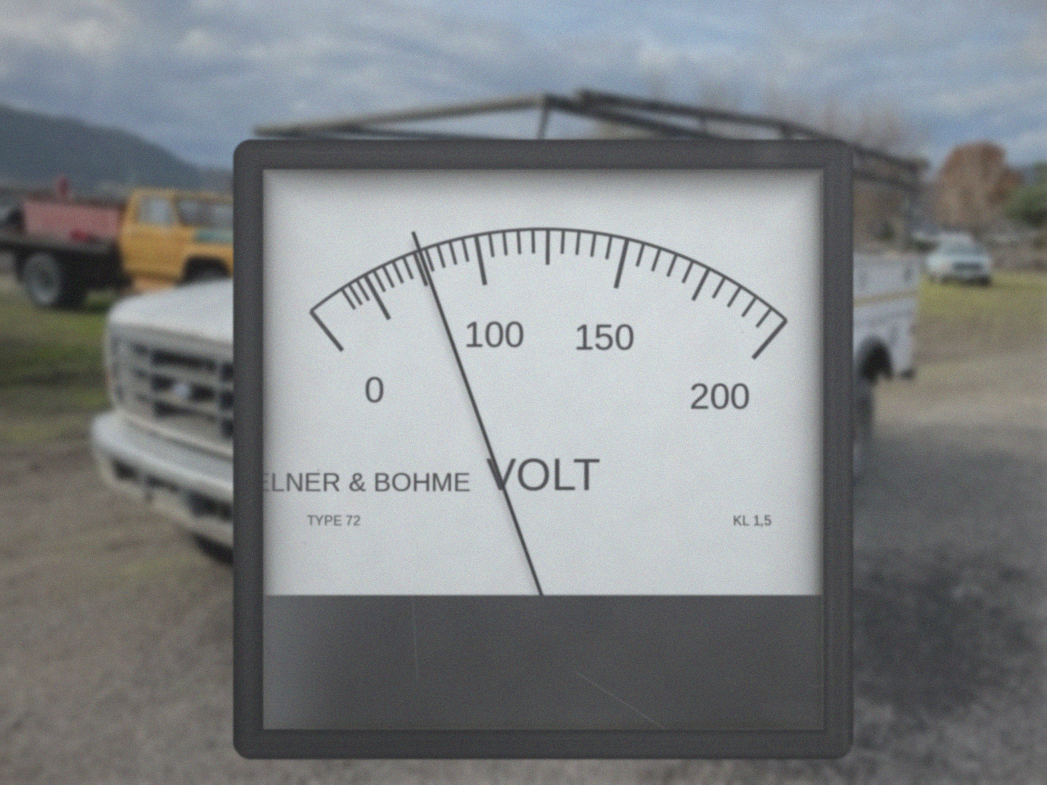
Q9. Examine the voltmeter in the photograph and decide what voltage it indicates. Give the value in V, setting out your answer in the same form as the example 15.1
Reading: 77.5
